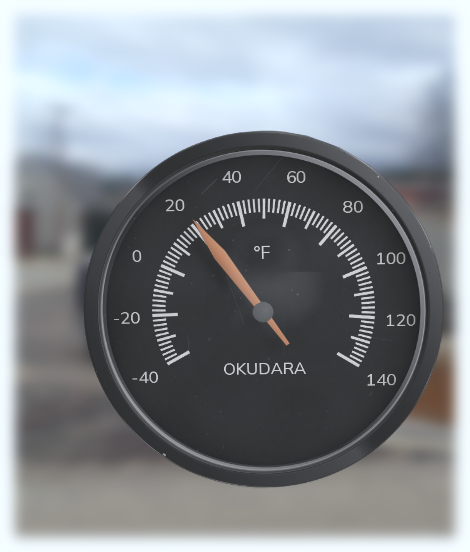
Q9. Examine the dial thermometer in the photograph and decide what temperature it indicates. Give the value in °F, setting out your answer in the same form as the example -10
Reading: 22
